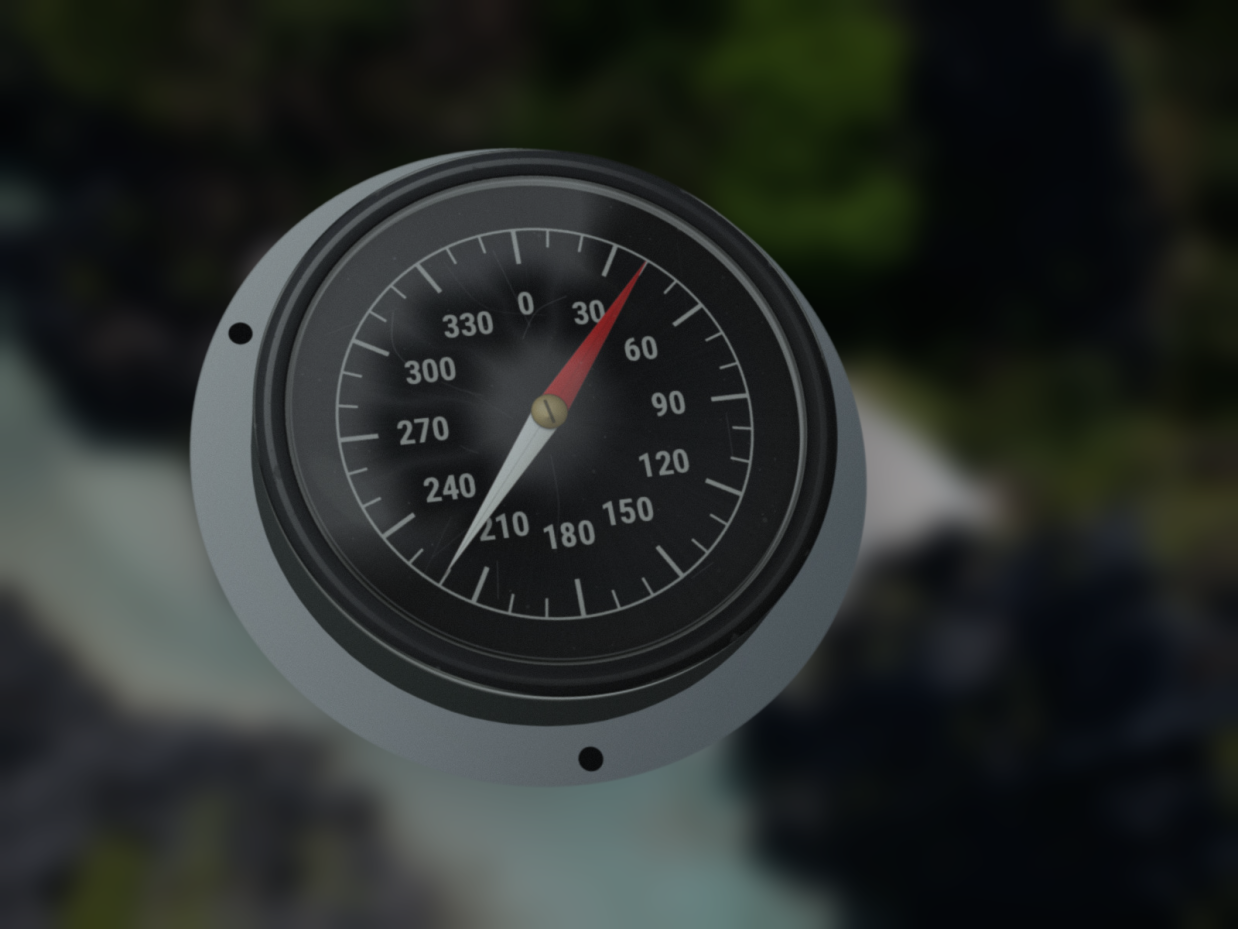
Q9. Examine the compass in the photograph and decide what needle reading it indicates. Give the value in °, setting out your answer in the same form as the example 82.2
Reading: 40
